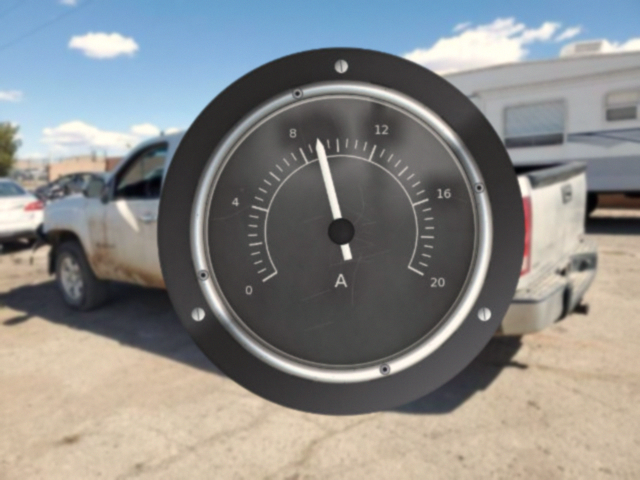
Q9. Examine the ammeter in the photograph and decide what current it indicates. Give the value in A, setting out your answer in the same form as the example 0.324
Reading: 9
